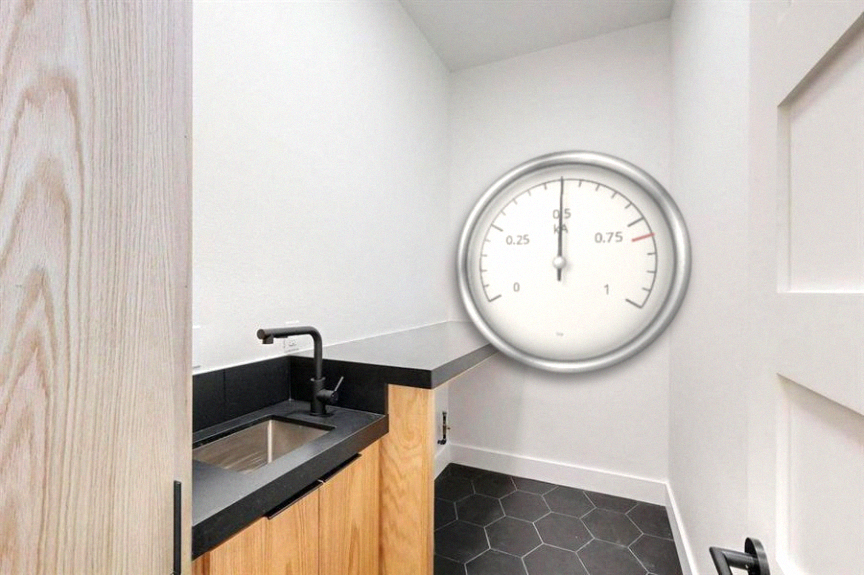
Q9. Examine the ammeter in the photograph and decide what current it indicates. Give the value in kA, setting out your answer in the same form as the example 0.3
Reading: 0.5
